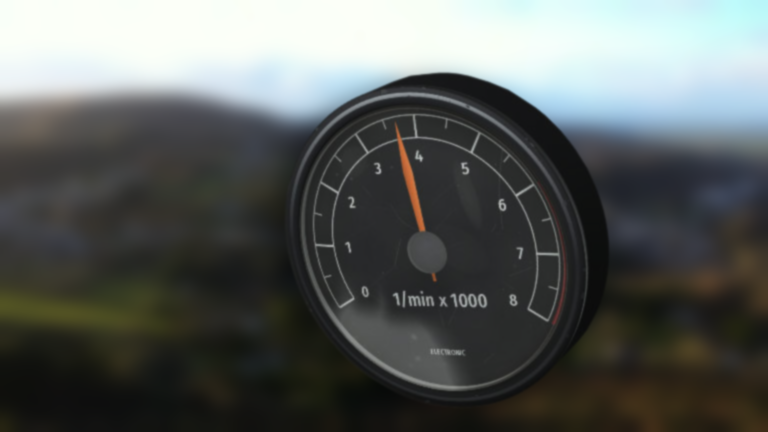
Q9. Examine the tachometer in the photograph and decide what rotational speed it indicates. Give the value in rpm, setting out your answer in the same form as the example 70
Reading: 3750
